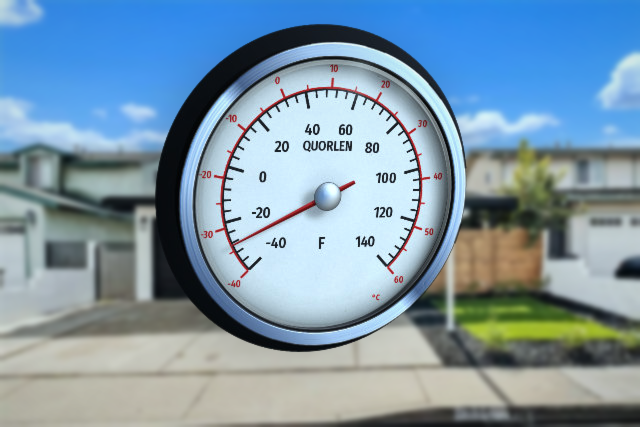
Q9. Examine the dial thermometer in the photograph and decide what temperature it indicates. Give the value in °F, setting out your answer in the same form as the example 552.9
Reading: -28
